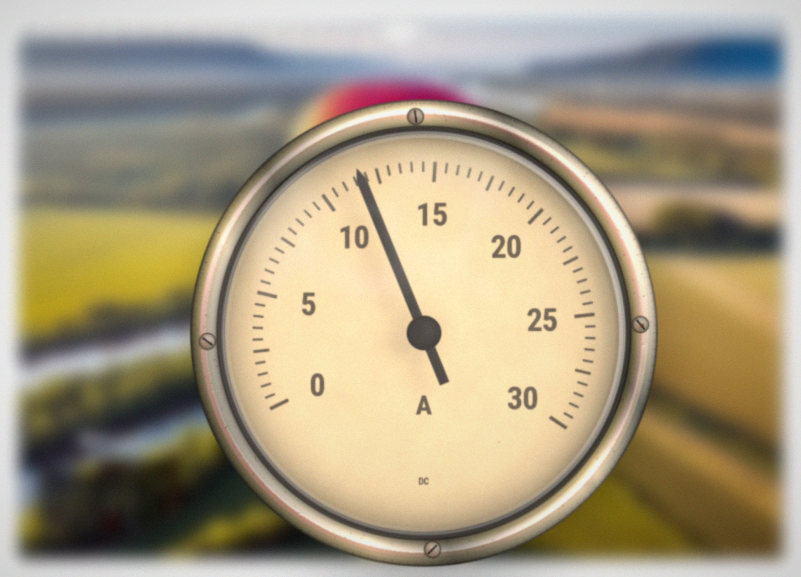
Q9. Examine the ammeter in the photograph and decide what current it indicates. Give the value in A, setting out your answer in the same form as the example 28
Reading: 11.75
